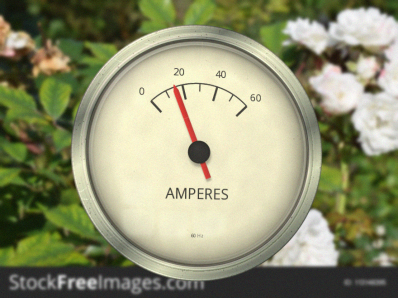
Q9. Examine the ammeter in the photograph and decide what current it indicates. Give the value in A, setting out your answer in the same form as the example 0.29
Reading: 15
